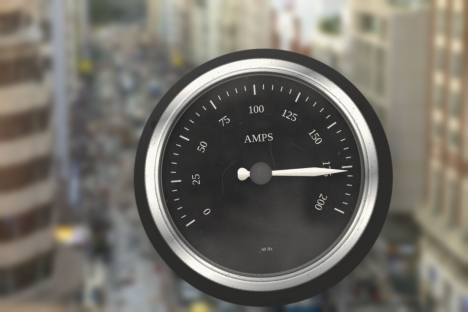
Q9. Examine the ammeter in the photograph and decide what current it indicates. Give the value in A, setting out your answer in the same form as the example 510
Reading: 177.5
